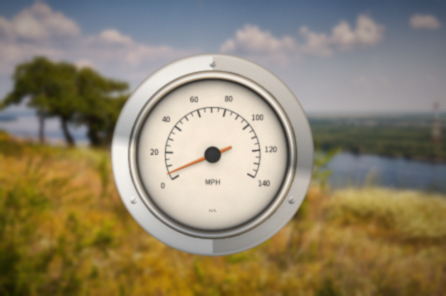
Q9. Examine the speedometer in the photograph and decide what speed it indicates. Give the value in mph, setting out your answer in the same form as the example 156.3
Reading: 5
